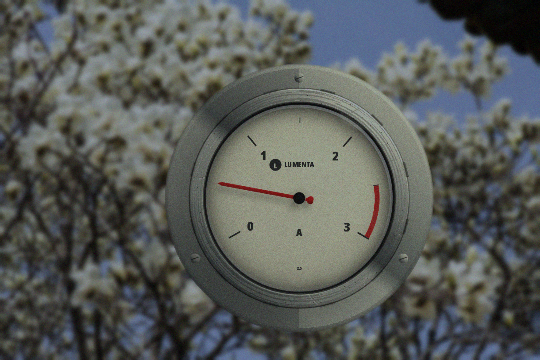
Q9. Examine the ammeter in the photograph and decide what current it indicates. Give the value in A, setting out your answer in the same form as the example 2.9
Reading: 0.5
